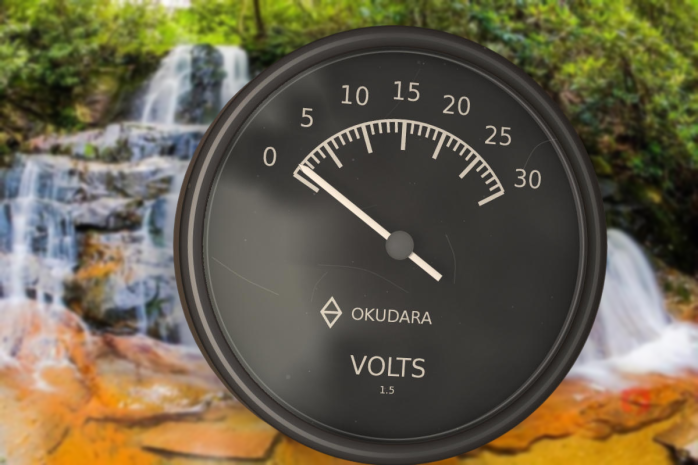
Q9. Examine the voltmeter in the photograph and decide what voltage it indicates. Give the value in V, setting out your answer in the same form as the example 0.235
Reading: 1
